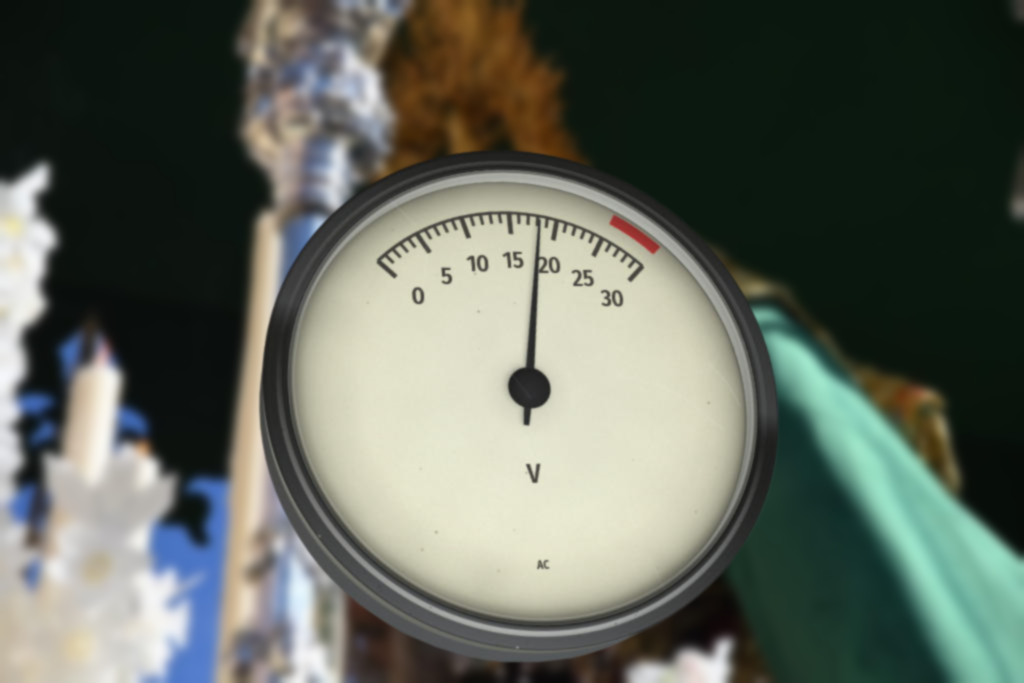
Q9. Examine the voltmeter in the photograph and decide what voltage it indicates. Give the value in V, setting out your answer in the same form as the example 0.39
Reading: 18
